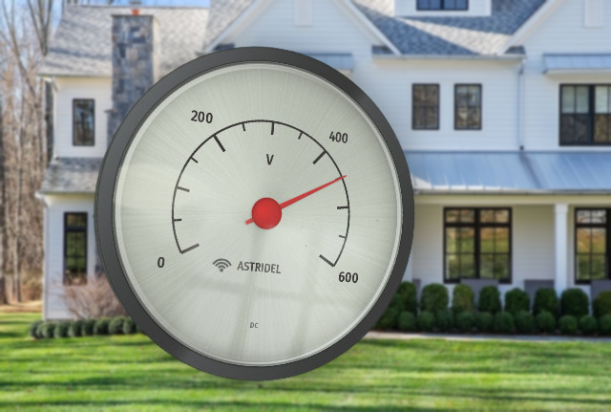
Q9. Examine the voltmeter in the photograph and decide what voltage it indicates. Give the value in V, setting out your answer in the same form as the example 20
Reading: 450
